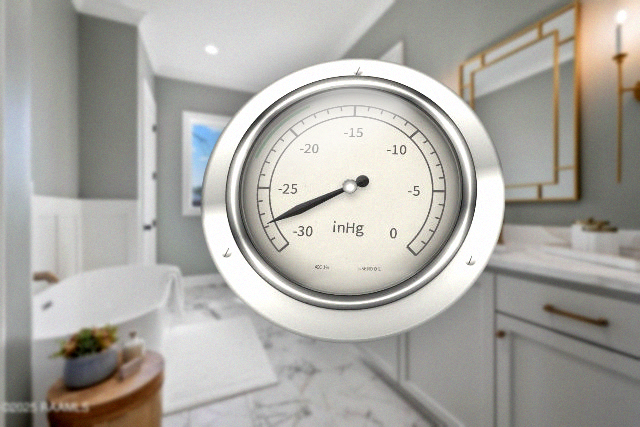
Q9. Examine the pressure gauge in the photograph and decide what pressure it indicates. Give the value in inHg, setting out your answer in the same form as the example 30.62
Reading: -28
